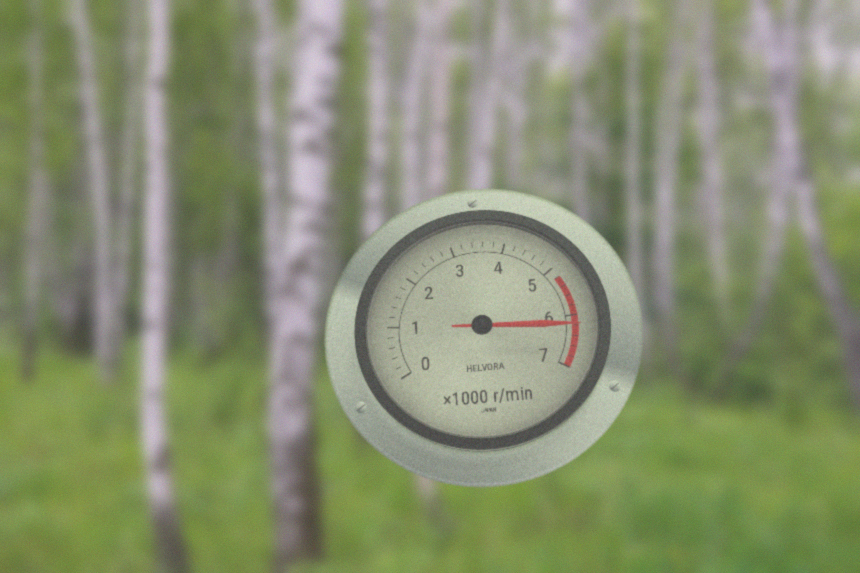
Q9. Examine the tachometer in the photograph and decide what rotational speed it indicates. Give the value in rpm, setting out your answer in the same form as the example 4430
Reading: 6200
